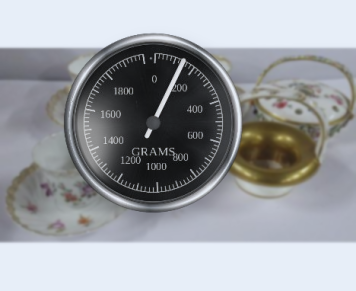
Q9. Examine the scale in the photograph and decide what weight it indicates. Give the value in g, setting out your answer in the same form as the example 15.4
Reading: 140
